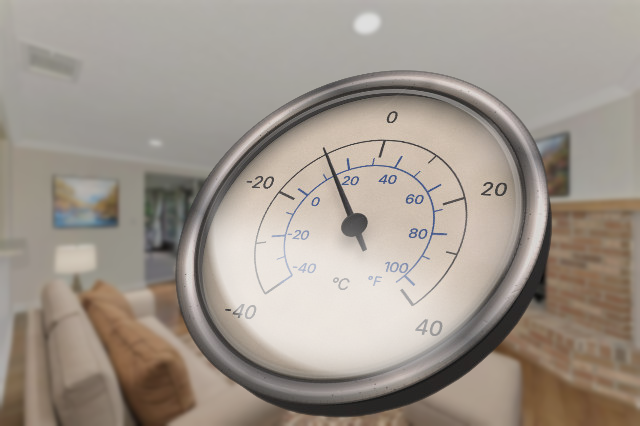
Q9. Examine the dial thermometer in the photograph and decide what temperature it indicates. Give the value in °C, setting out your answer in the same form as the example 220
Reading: -10
